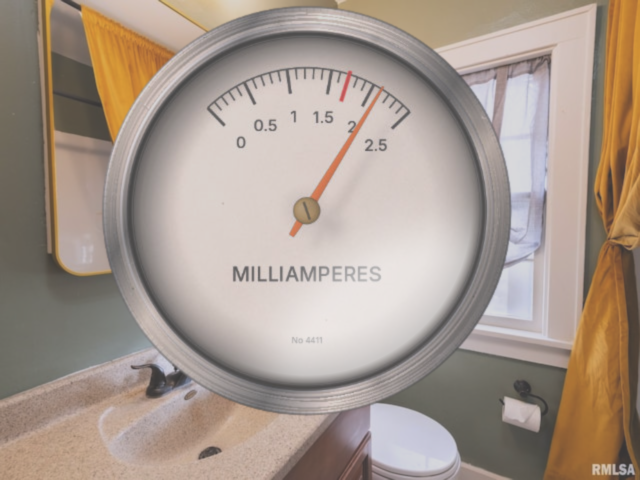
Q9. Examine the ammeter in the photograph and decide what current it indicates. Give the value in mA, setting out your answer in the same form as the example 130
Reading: 2.1
